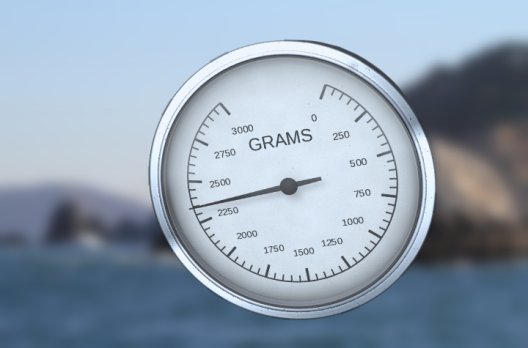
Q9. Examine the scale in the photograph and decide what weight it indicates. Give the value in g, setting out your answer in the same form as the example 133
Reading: 2350
